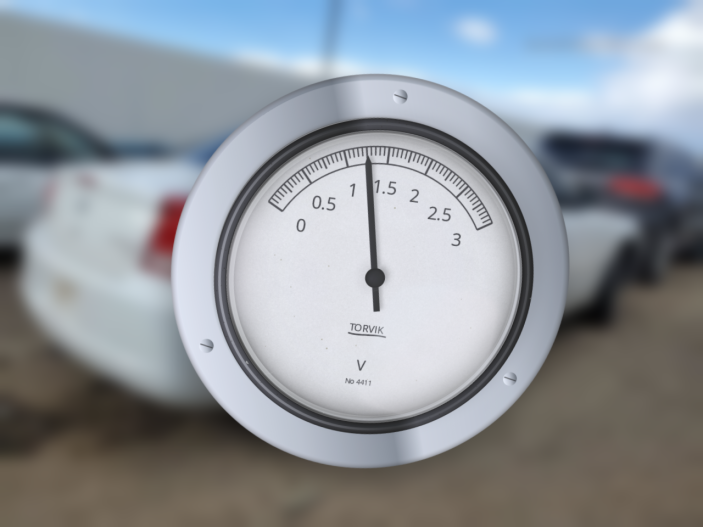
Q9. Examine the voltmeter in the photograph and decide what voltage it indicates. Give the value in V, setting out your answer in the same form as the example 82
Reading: 1.25
